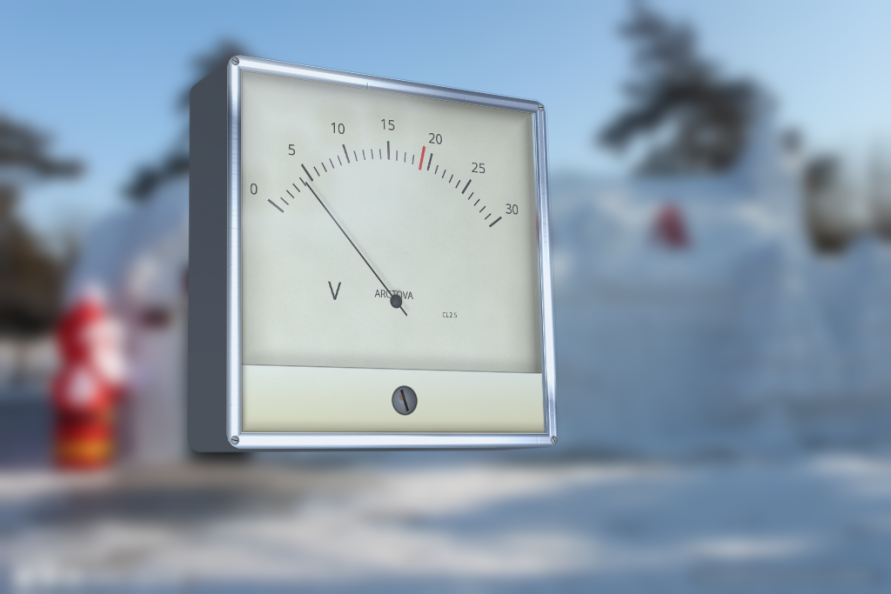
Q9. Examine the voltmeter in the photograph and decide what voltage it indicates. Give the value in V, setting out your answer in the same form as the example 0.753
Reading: 4
